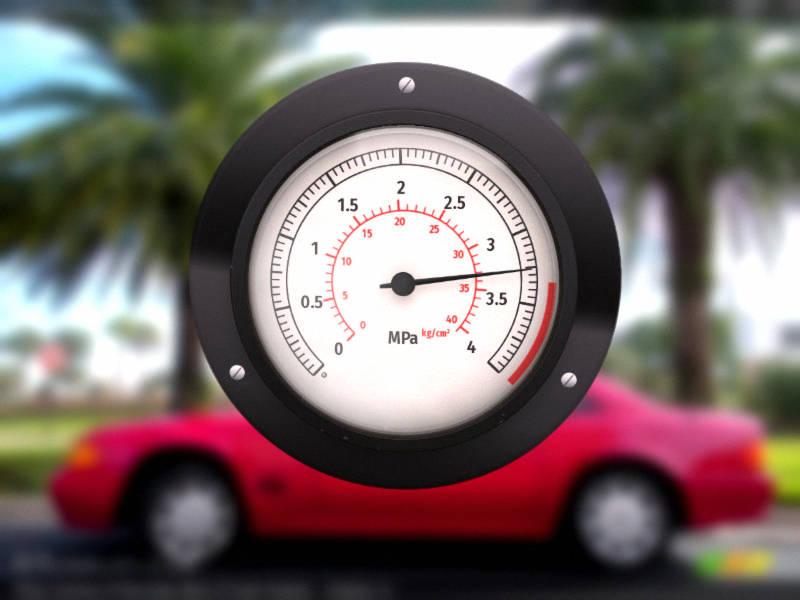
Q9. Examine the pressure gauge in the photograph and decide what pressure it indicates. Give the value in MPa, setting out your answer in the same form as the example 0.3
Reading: 3.25
